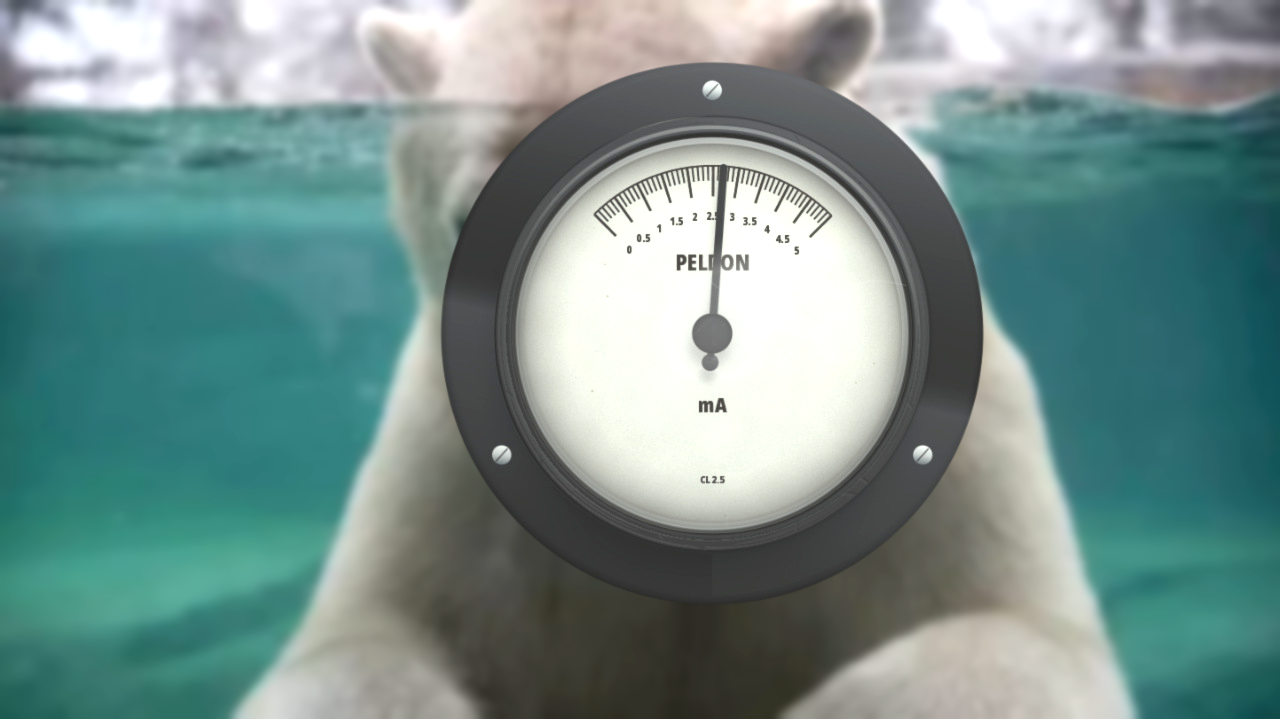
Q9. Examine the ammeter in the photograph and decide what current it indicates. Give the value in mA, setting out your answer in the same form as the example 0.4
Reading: 2.7
